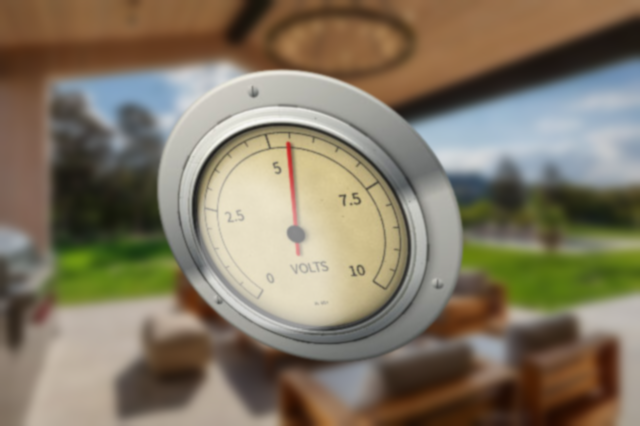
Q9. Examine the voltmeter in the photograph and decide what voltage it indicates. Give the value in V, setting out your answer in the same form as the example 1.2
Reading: 5.5
